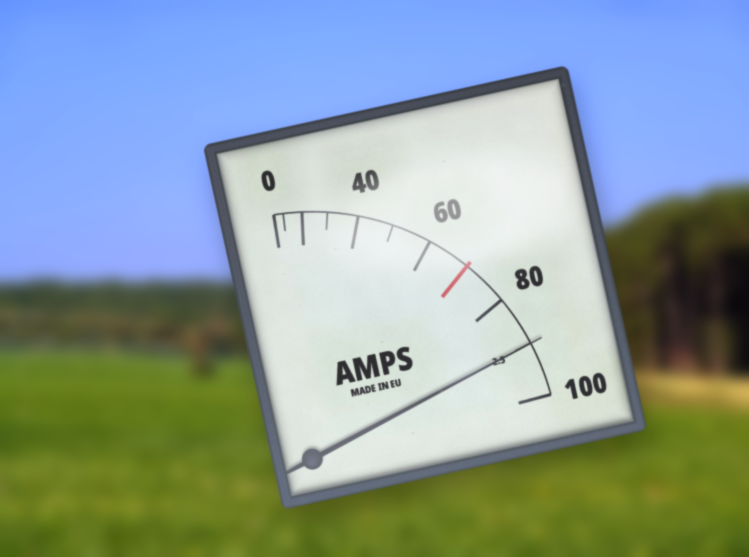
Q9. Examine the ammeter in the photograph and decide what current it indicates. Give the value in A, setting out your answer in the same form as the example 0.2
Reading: 90
